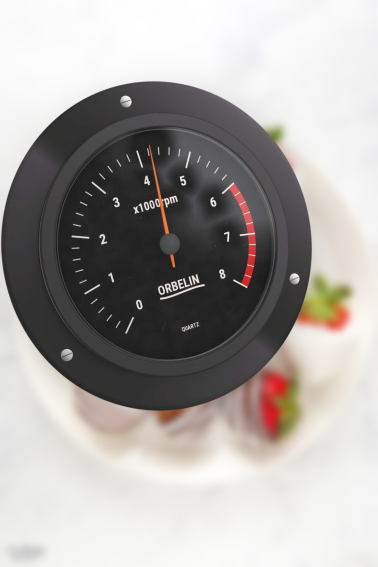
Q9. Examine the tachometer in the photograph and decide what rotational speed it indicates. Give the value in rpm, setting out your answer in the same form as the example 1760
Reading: 4200
